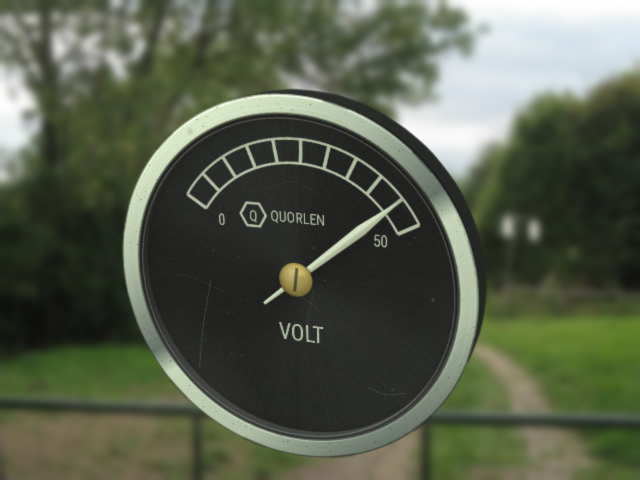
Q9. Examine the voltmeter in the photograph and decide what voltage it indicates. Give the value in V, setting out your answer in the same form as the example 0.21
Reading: 45
